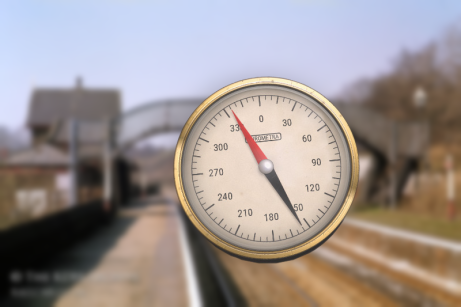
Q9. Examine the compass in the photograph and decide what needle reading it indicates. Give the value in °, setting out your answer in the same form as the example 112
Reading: 335
